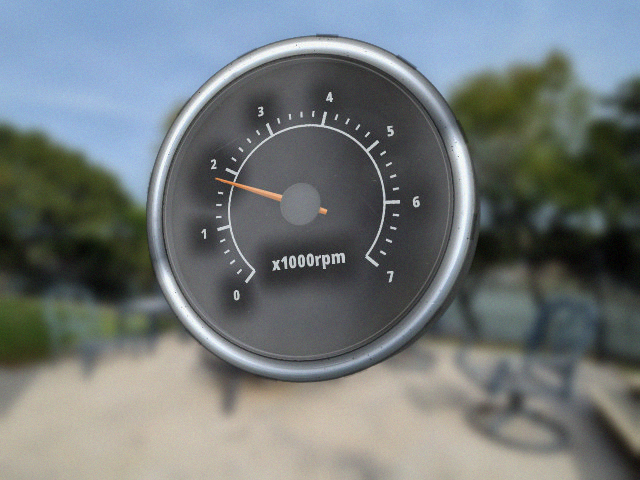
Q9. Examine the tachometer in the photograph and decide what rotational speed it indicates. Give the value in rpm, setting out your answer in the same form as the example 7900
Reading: 1800
